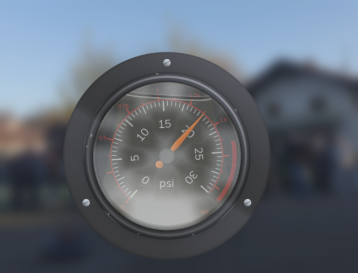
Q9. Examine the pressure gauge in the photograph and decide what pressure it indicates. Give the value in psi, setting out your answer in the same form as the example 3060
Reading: 20
